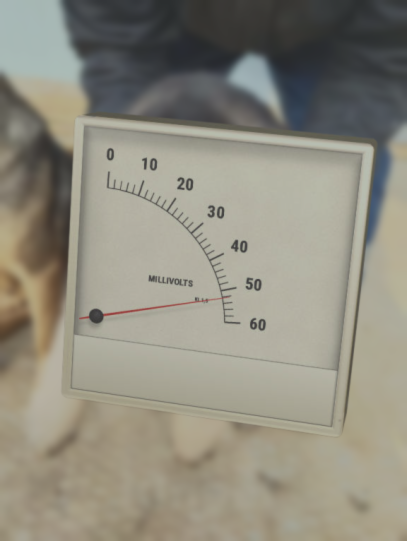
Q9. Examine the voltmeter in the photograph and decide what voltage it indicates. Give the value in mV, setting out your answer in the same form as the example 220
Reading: 52
